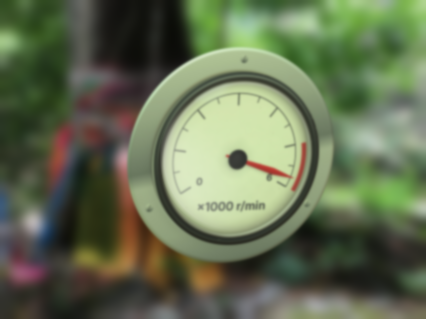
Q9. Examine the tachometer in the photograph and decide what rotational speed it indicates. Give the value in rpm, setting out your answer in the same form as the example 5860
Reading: 5750
